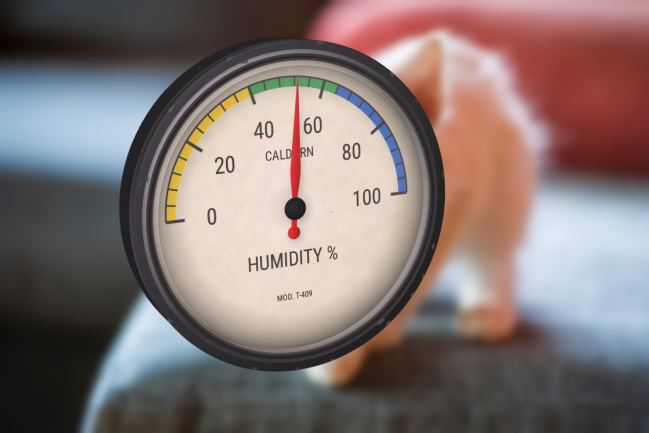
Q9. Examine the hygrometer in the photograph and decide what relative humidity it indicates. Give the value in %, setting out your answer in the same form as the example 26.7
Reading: 52
